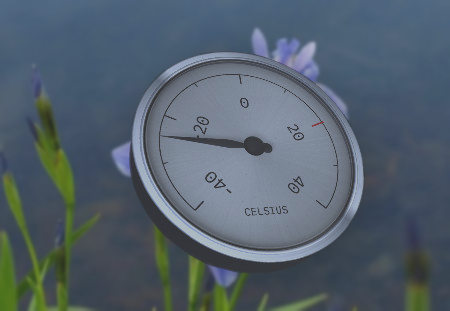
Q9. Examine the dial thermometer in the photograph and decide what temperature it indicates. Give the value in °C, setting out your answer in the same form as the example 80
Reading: -25
